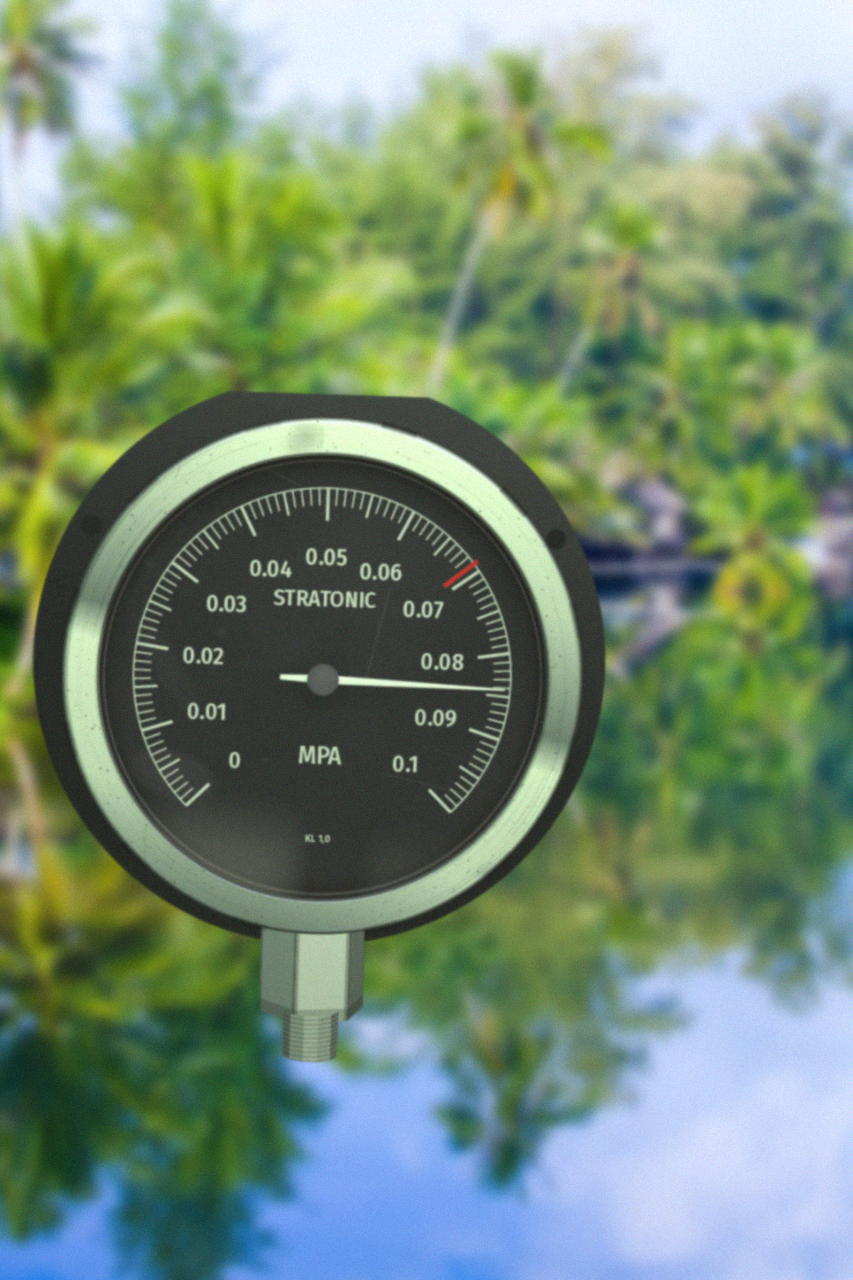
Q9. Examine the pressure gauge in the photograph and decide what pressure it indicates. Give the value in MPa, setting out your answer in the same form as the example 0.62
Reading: 0.084
